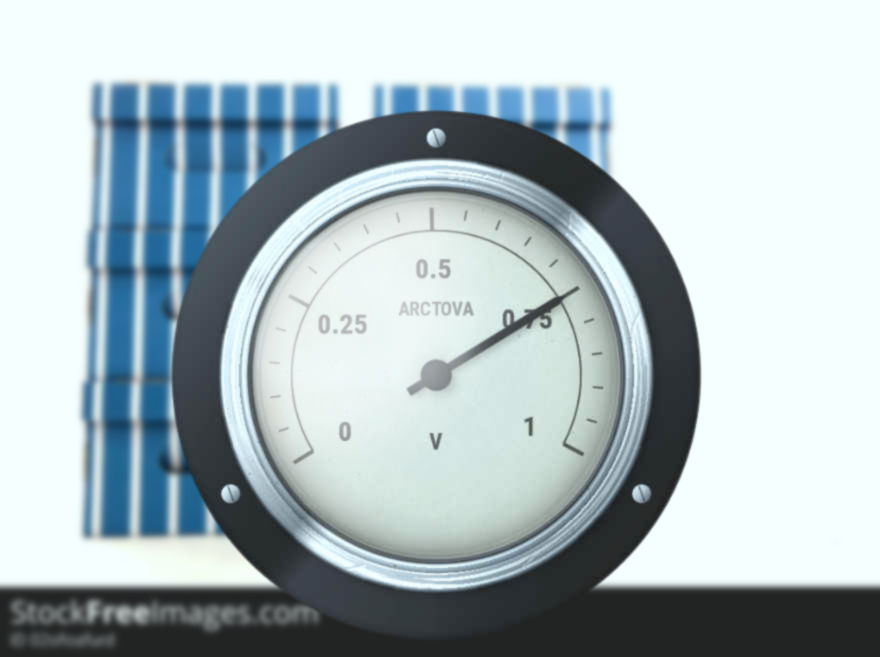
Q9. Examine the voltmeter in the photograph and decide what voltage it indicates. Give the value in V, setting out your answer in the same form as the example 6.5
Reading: 0.75
